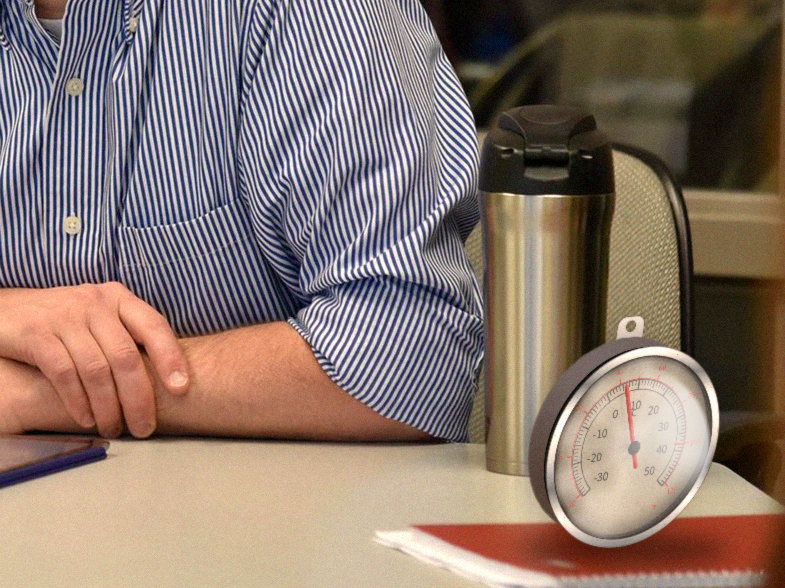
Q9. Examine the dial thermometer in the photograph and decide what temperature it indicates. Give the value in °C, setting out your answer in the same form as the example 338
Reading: 5
